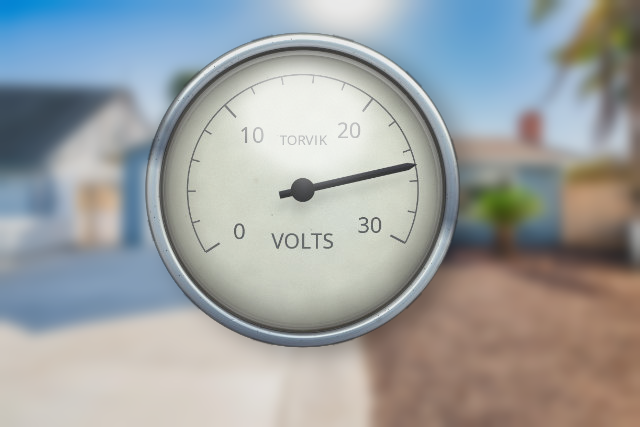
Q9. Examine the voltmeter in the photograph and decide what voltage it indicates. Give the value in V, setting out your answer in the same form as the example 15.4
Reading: 25
